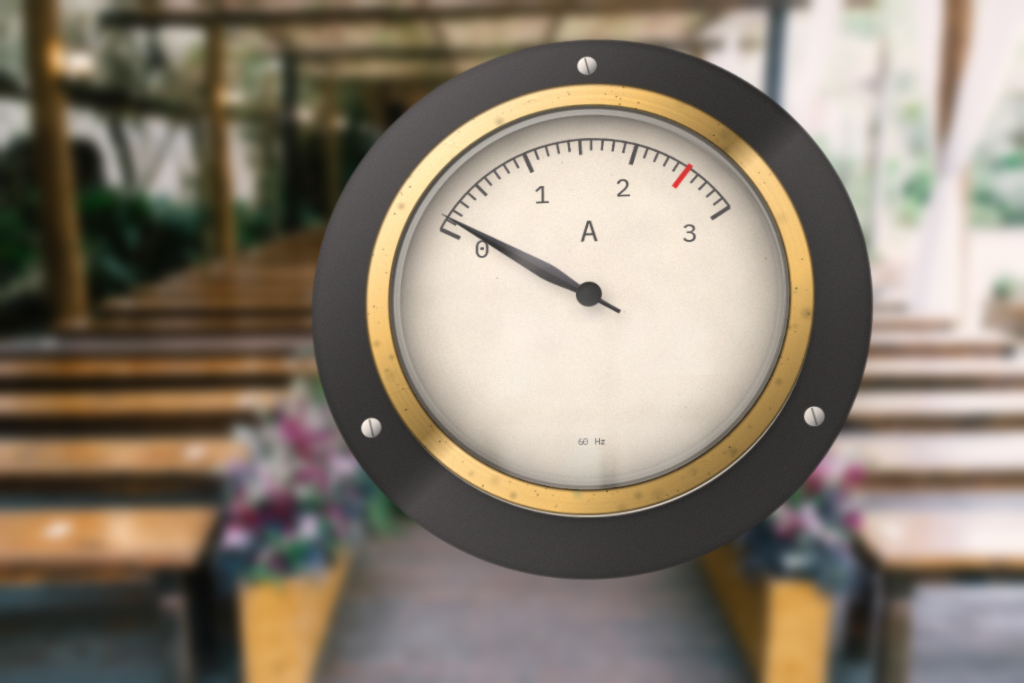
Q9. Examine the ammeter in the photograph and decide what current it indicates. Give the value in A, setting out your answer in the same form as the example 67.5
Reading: 0.1
